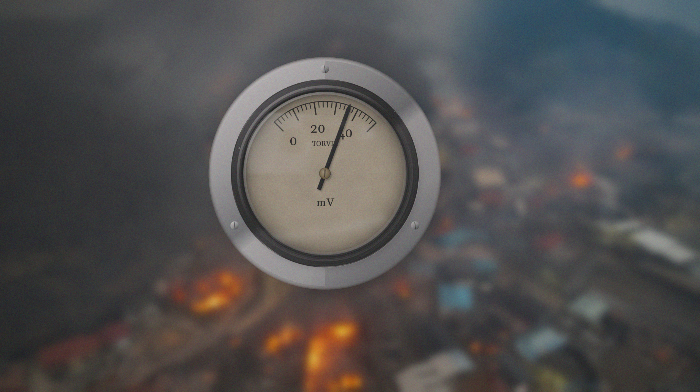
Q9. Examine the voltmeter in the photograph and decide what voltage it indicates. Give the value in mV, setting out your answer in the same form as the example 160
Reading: 36
